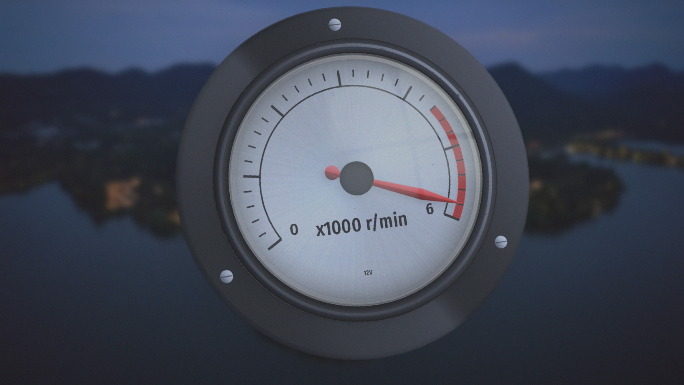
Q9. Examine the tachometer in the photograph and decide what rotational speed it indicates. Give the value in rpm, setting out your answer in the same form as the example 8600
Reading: 5800
